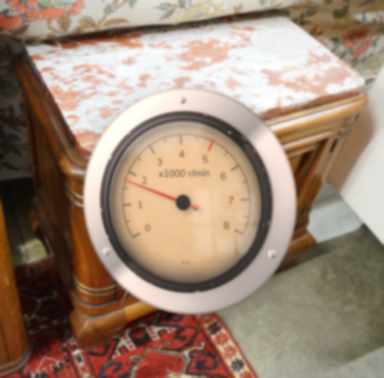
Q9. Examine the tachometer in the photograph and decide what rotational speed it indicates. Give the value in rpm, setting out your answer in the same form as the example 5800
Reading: 1750
